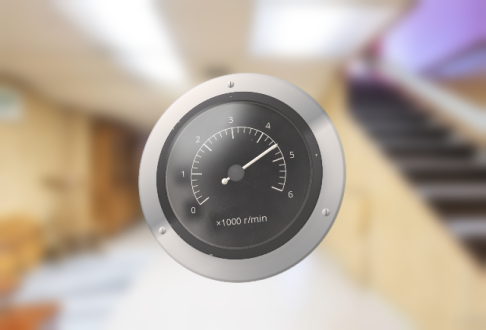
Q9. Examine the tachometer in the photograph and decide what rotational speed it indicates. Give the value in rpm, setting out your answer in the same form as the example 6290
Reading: 4600
